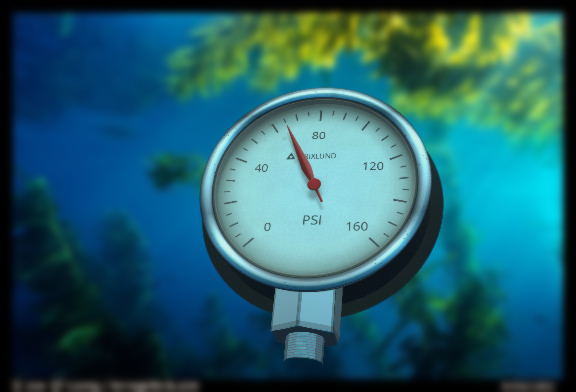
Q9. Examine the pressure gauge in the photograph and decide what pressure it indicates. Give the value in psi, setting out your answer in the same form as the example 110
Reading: 65
